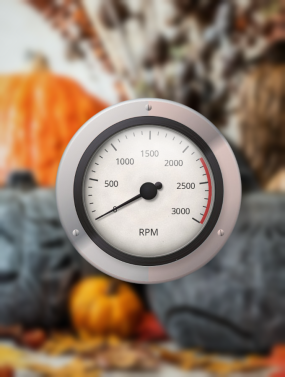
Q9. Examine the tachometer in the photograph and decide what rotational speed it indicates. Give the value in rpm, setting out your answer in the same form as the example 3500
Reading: 0
